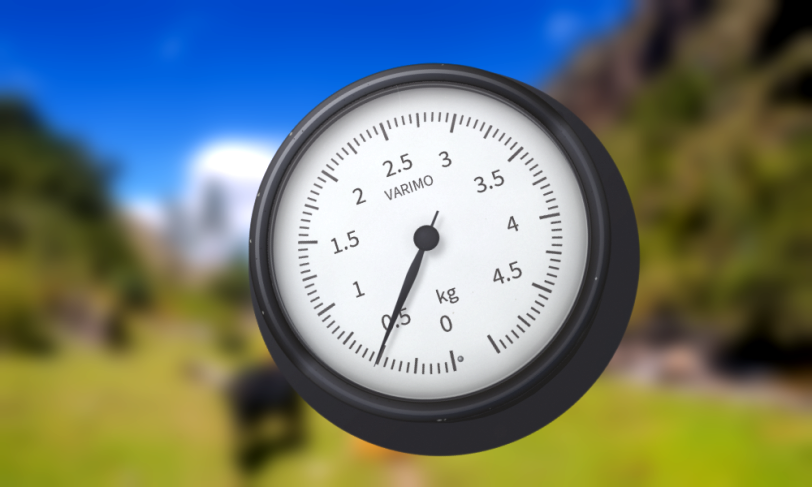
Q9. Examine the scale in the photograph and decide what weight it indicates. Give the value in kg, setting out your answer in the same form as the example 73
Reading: 0.5
